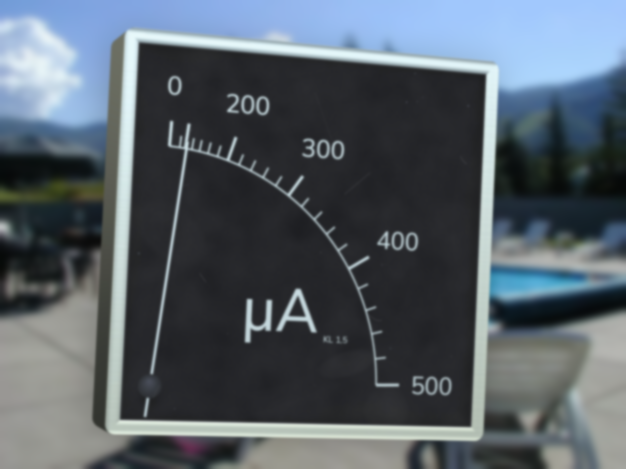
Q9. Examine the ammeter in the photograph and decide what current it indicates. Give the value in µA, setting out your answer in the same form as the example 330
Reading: 100
